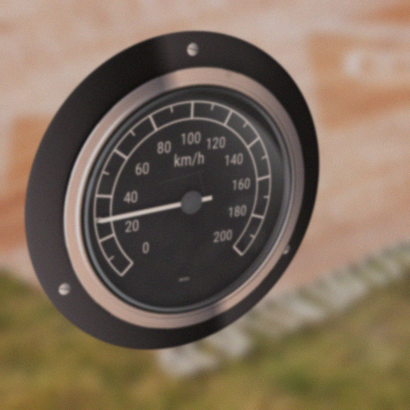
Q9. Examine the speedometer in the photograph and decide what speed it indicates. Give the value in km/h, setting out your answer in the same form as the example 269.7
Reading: 30
